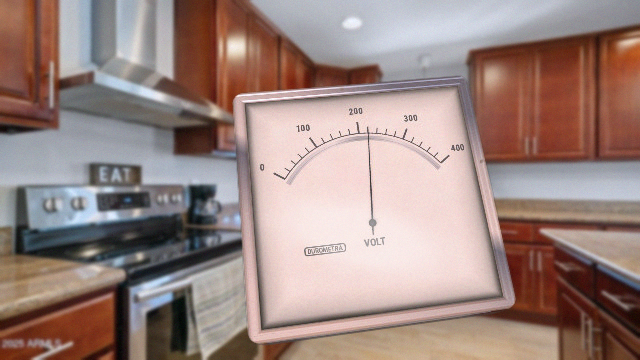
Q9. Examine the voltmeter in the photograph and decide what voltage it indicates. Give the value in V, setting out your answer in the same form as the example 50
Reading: 220
